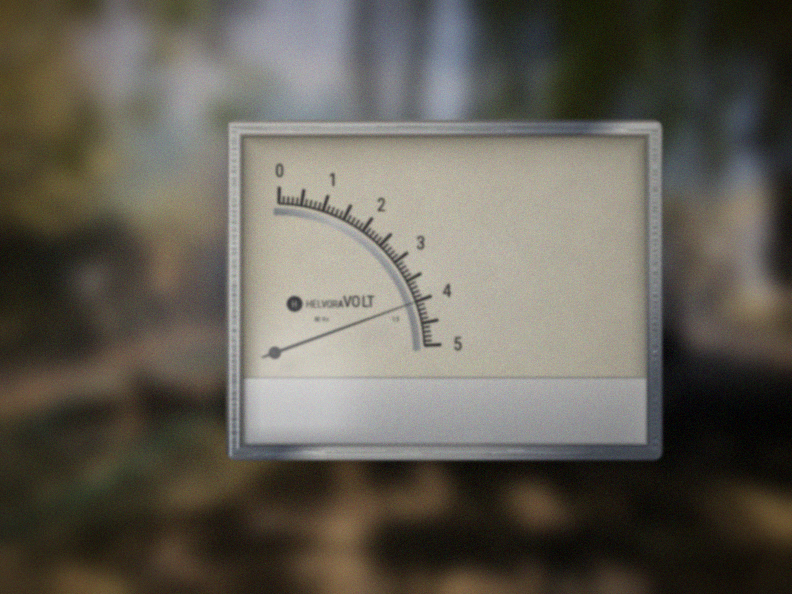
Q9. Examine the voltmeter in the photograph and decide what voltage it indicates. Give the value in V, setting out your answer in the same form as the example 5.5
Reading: 4
